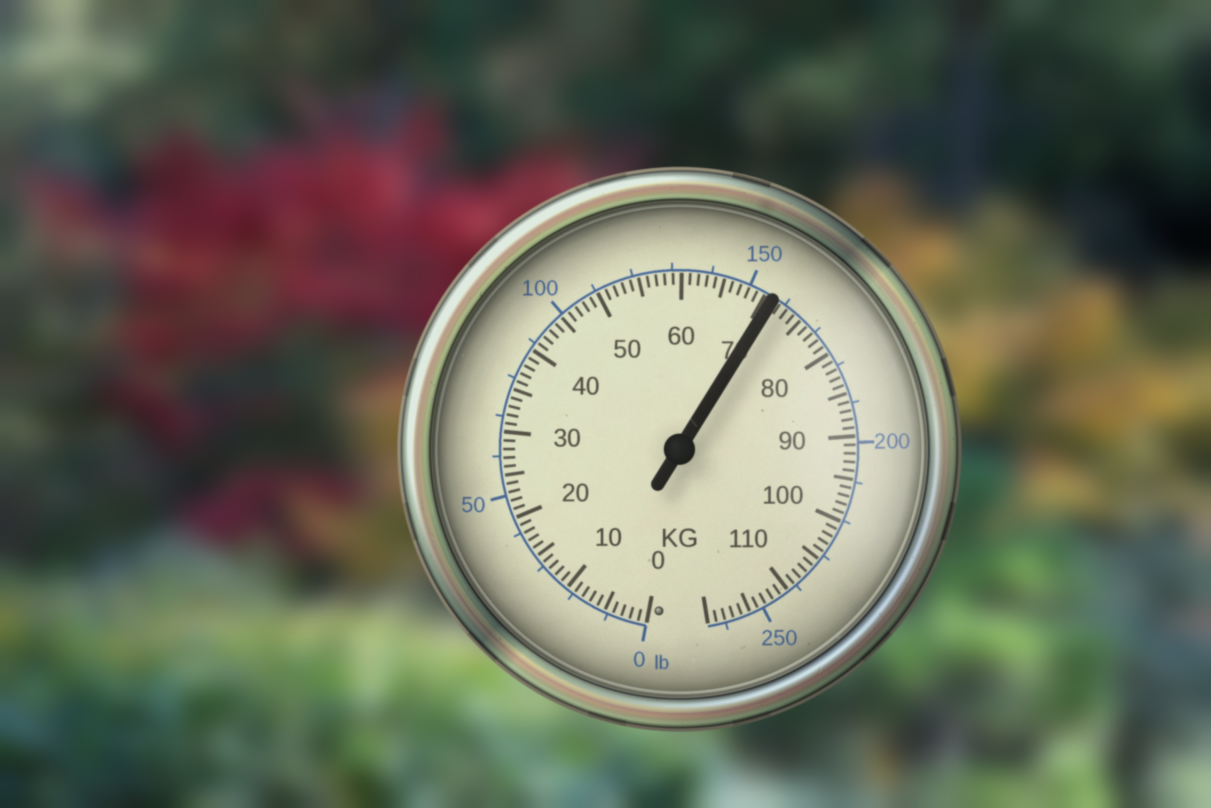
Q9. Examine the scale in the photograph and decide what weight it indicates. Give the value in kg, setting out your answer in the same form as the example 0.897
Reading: 71
